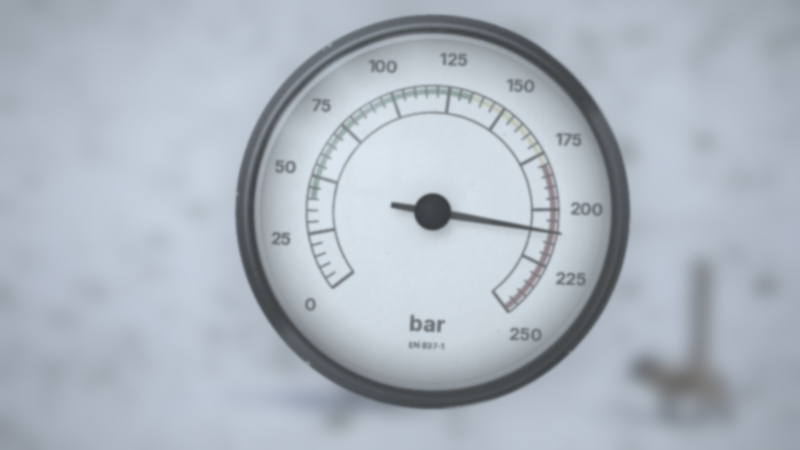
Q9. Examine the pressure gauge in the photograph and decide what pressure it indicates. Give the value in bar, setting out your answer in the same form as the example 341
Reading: 210
